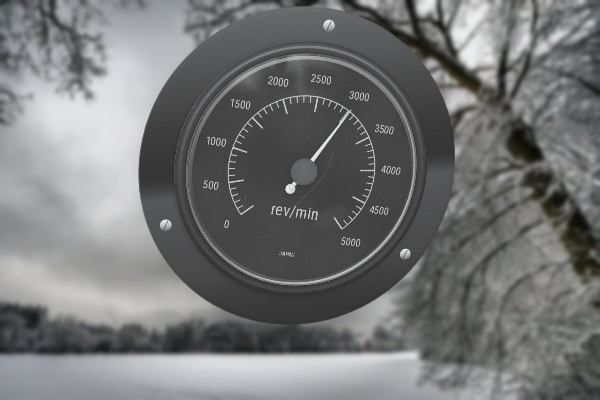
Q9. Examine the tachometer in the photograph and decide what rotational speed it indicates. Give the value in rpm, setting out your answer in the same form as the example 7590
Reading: 3000
